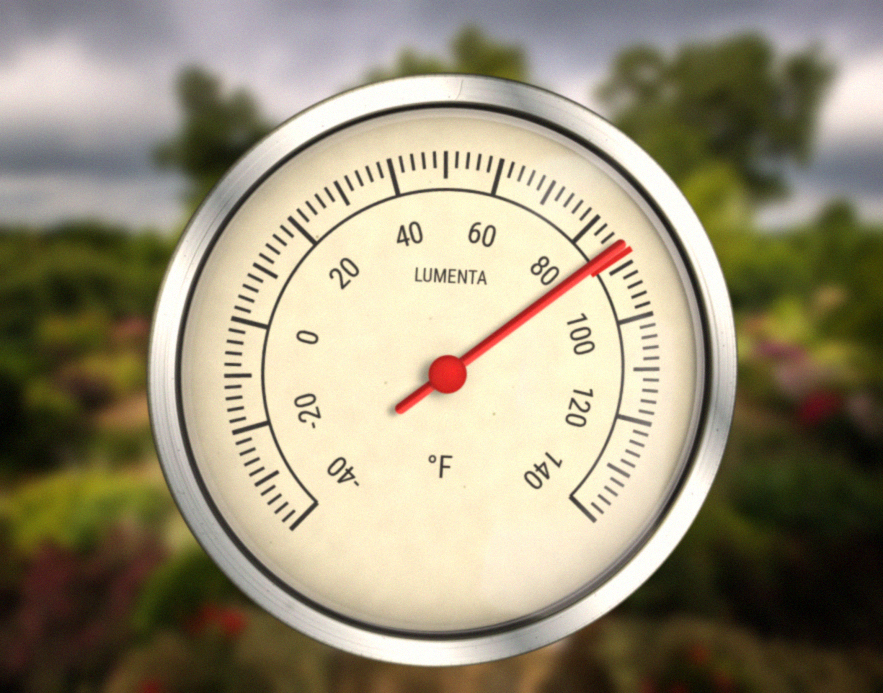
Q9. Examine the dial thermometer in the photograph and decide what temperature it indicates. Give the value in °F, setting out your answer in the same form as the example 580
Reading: 86
